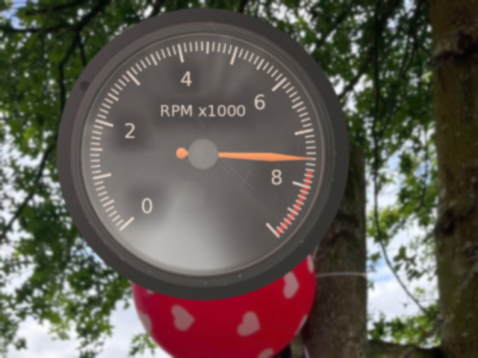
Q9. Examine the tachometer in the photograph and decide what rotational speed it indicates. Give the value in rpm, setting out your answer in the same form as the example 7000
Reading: 7500
